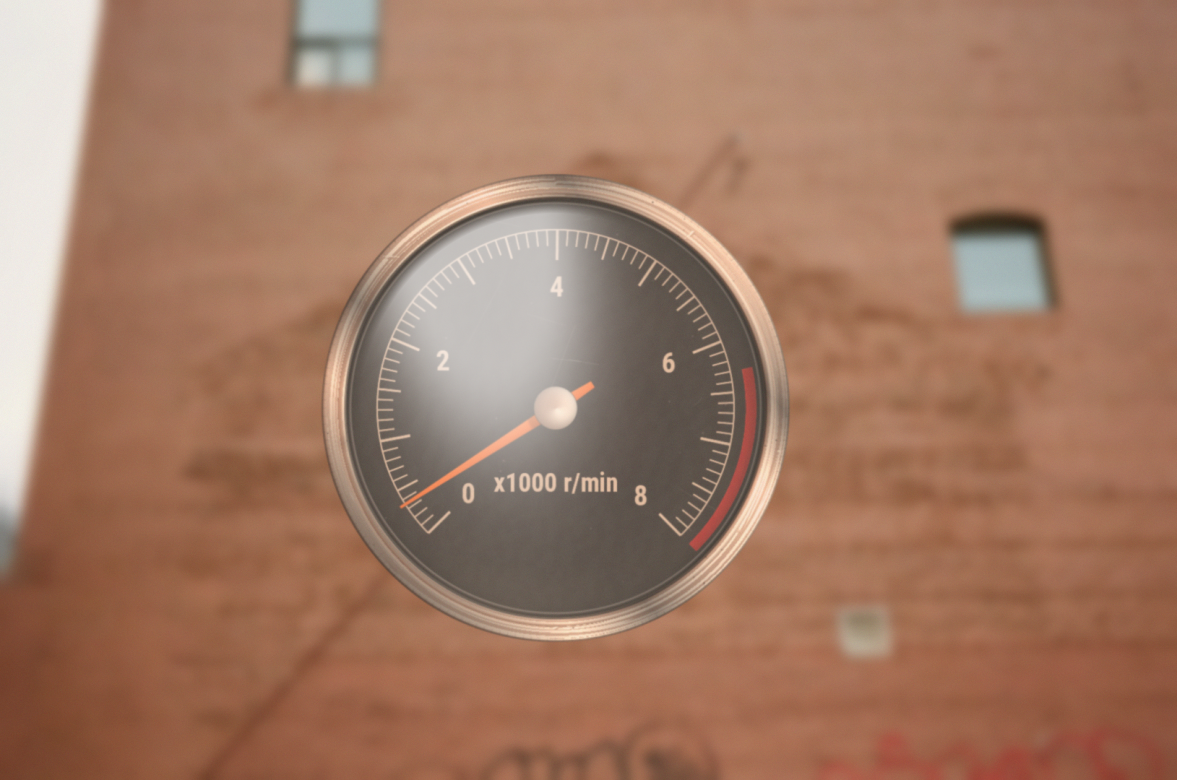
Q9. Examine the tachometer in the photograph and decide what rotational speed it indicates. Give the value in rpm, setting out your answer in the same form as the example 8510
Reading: 350
